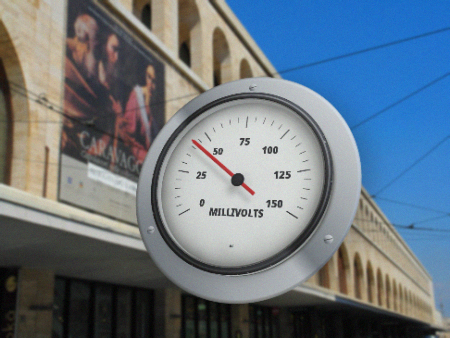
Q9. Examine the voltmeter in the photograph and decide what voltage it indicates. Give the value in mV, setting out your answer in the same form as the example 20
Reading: 42.5
